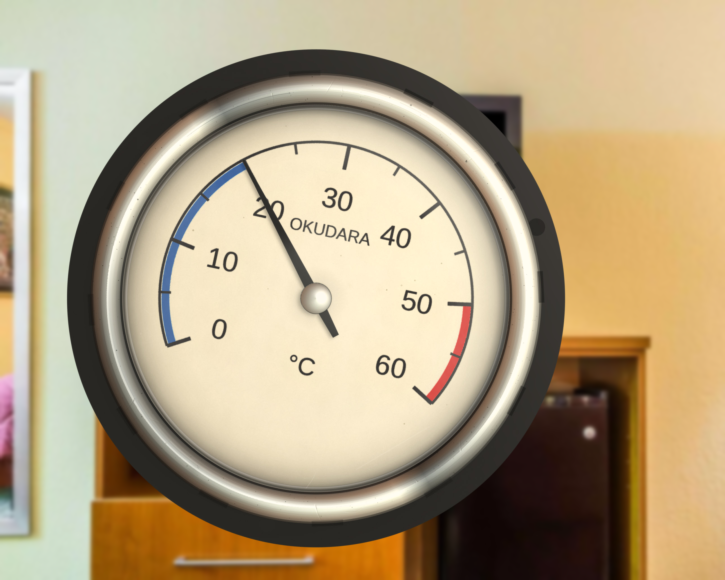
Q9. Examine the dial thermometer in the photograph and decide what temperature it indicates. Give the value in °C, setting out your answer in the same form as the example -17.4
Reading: 20
